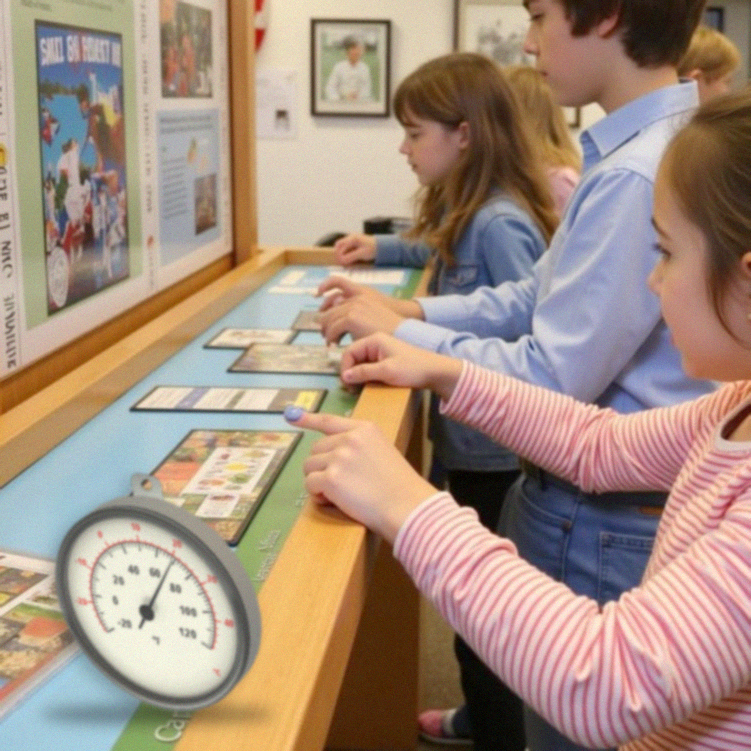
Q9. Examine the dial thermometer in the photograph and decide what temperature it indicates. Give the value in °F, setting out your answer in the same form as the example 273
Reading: 70
